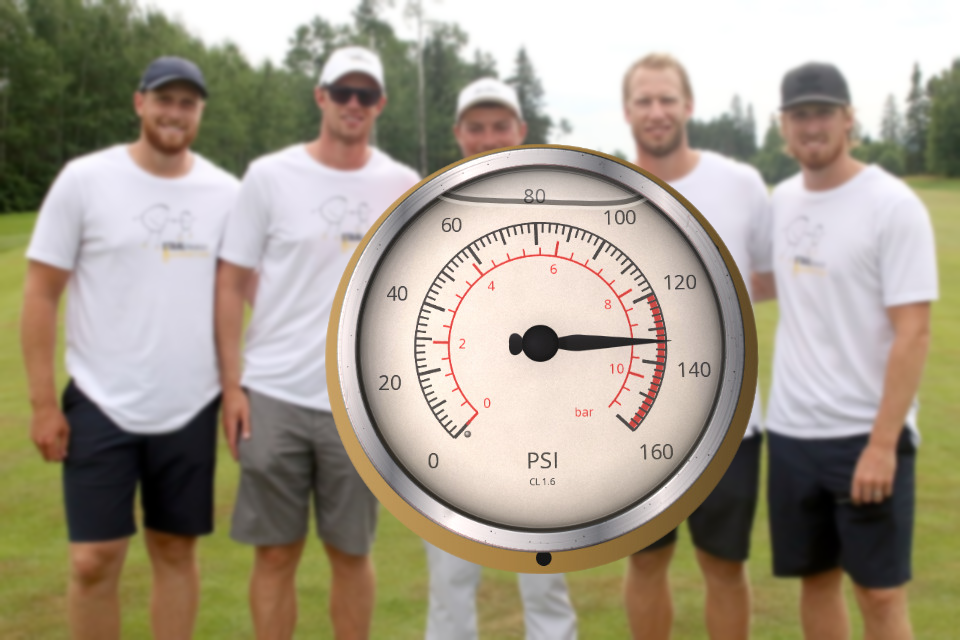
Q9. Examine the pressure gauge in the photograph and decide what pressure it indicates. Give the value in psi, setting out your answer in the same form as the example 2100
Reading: 134
